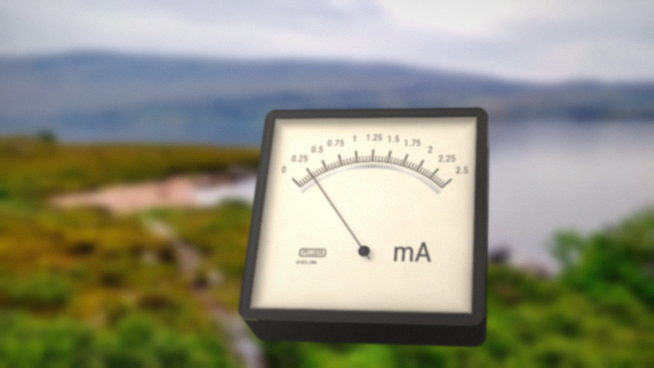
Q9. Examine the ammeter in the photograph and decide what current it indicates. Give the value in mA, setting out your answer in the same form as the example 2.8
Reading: 0.25
